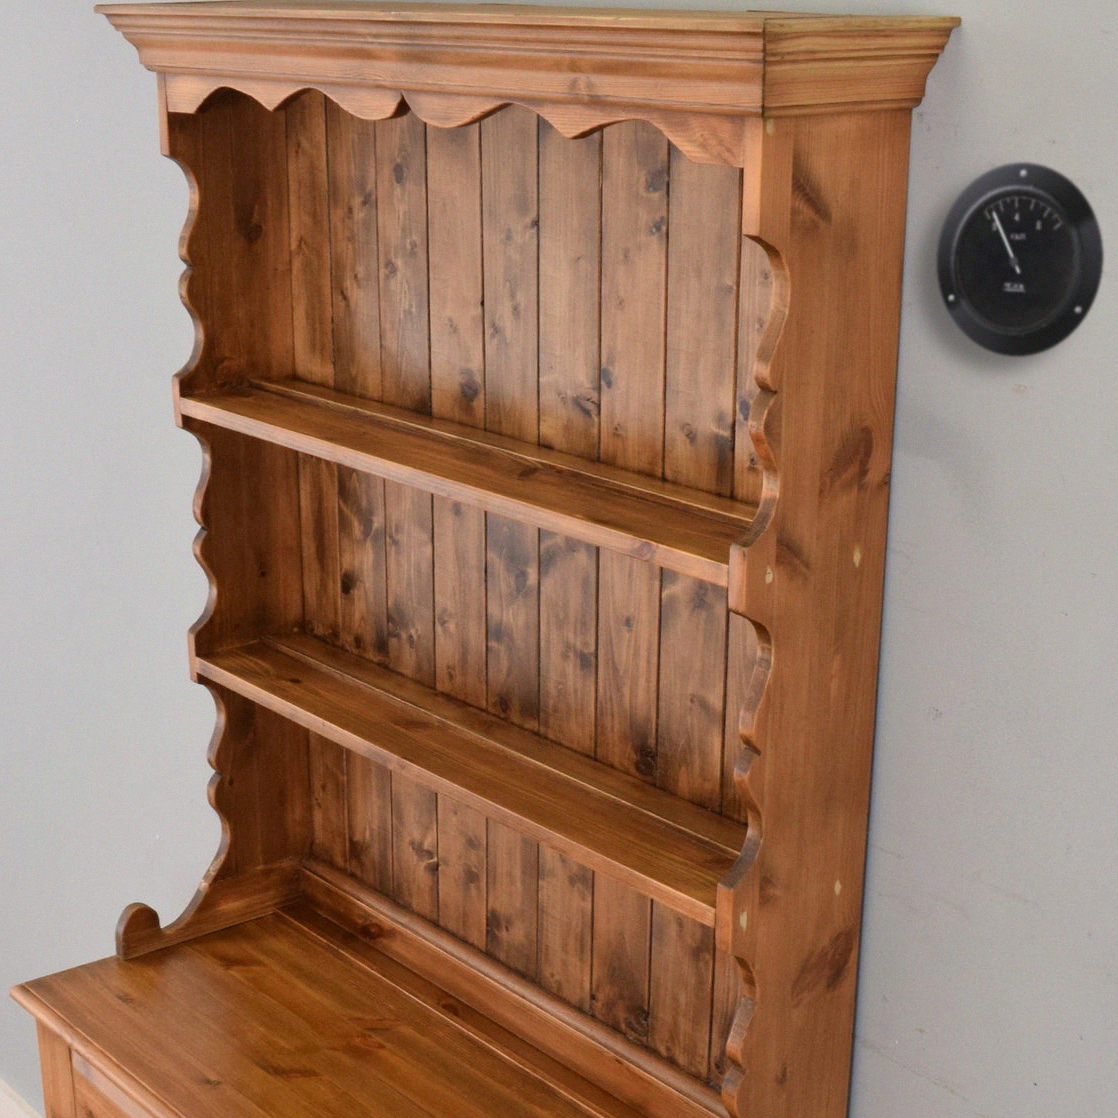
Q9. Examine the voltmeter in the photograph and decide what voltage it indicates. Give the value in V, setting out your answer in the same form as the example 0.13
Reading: 1
